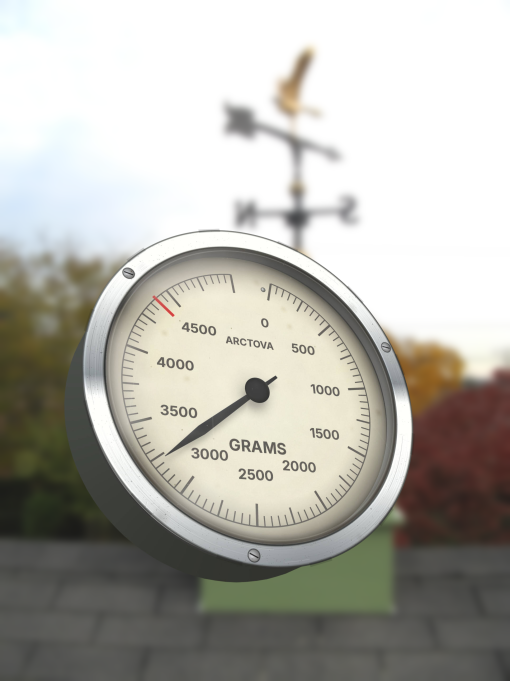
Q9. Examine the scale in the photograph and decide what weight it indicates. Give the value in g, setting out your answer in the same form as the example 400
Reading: 3225
